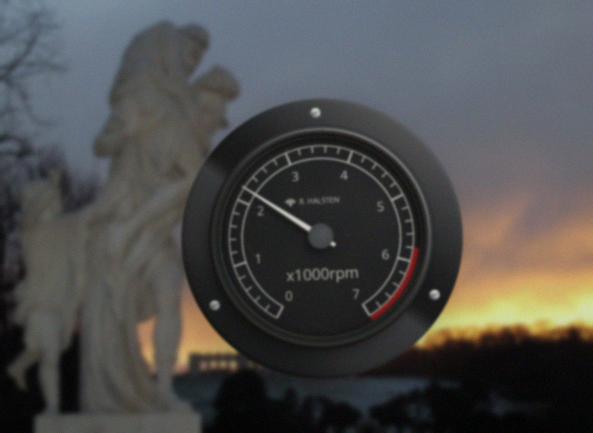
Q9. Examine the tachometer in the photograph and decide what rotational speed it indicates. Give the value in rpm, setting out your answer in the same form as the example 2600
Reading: 2200
